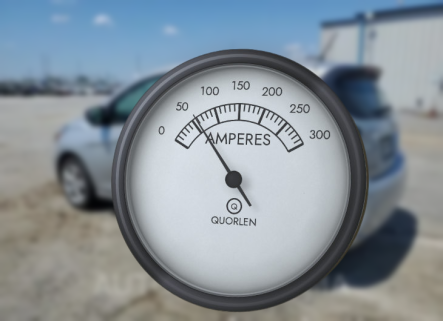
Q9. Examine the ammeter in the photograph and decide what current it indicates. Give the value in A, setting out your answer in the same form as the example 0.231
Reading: 60
